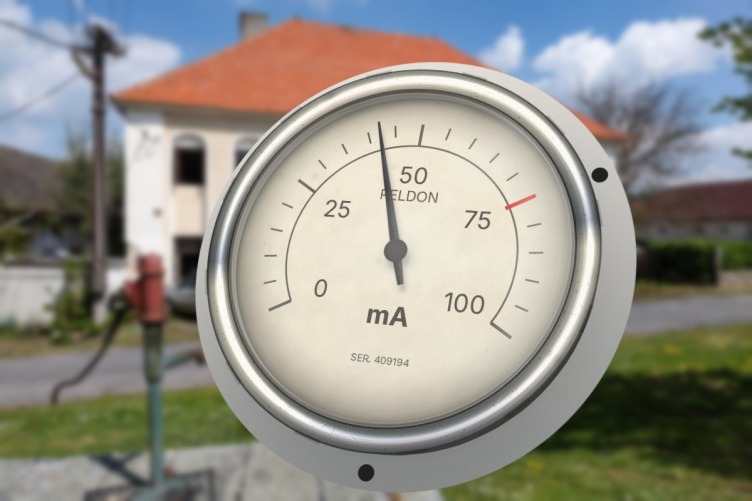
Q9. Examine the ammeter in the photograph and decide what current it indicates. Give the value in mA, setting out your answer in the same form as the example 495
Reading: 42.5
